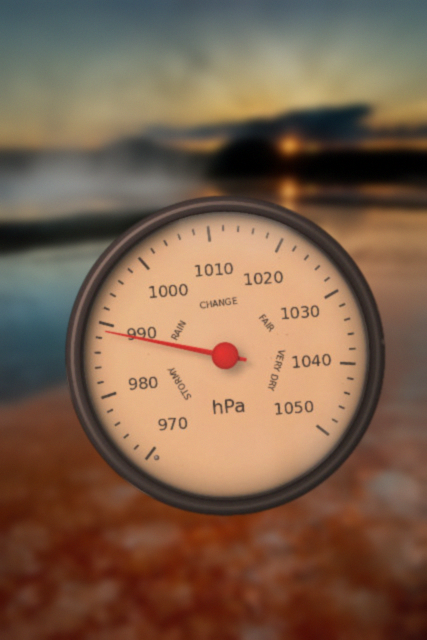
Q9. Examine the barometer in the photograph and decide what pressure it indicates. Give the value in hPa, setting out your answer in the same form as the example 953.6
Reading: 989
